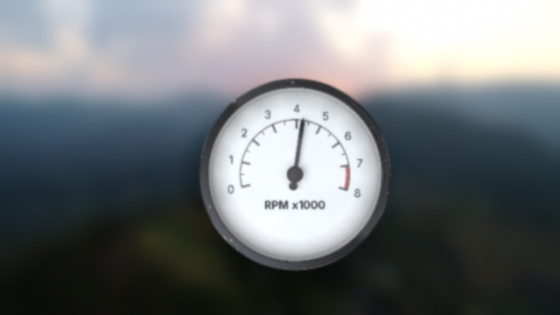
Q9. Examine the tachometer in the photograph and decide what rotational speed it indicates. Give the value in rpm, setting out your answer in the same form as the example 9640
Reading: 4250
